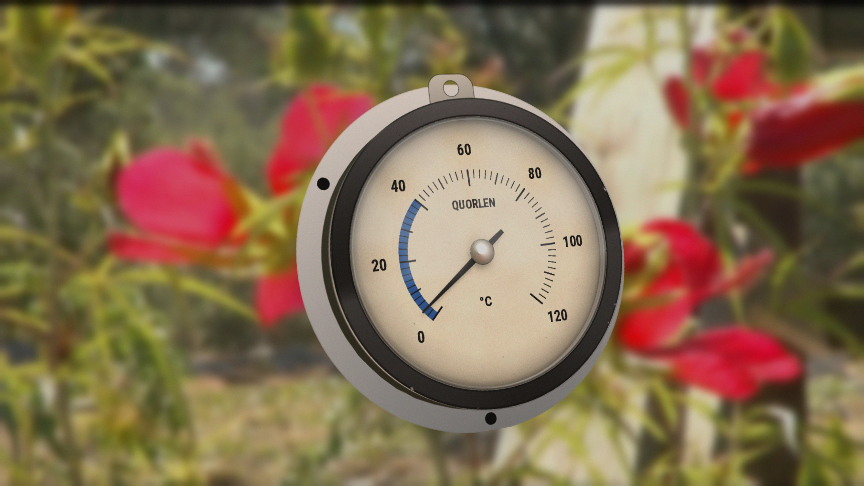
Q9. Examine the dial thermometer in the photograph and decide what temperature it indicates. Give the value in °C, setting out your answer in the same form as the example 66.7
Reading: 4
